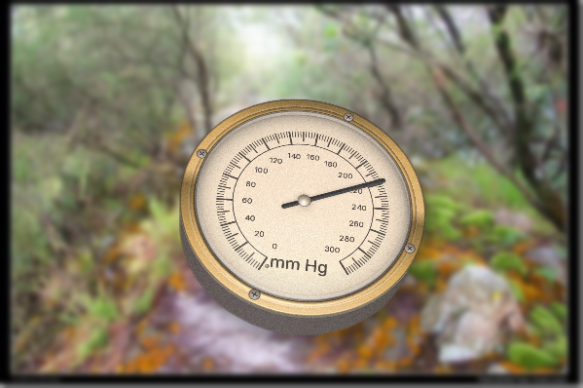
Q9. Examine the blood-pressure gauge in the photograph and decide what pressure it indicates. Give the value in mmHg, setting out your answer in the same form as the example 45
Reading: 220
